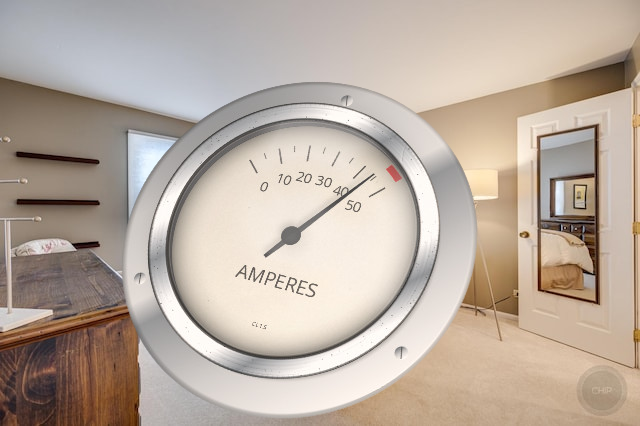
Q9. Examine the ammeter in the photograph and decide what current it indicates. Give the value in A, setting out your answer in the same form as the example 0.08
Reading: 45
